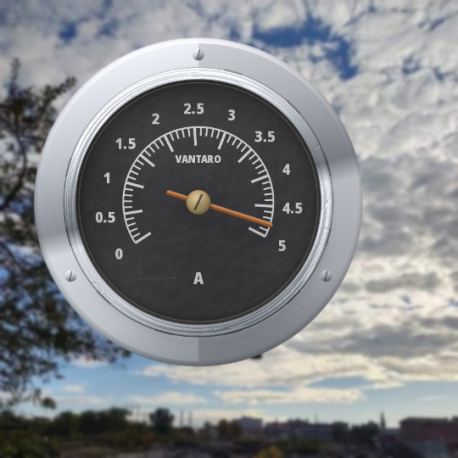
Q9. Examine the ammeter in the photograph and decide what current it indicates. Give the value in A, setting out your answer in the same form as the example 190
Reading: 4.8
